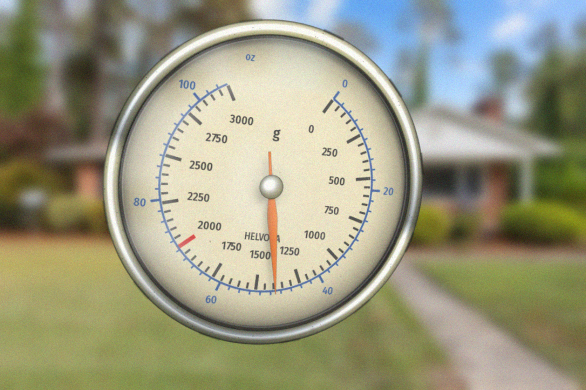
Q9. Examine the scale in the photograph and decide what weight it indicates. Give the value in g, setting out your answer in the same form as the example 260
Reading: 1400
